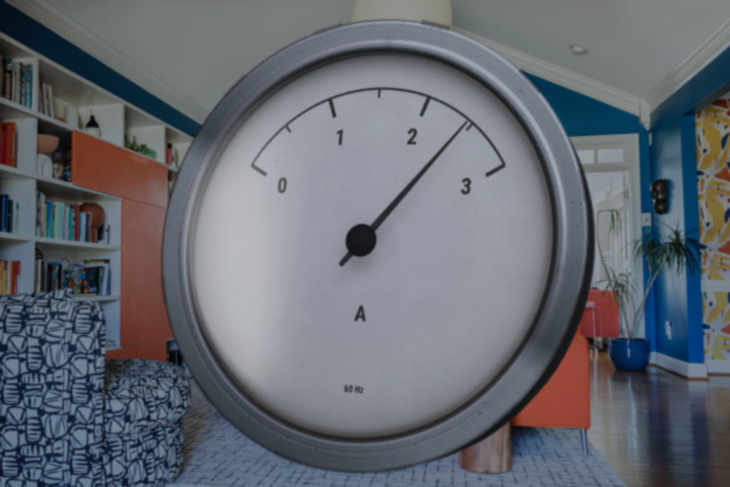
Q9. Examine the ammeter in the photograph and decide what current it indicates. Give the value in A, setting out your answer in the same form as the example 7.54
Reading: 2.5
